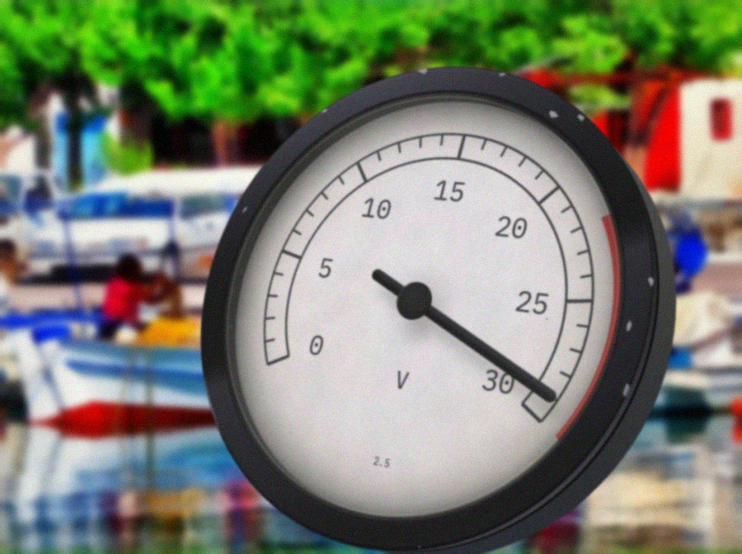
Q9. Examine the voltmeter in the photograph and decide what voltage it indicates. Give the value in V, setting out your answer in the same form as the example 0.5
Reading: 29
